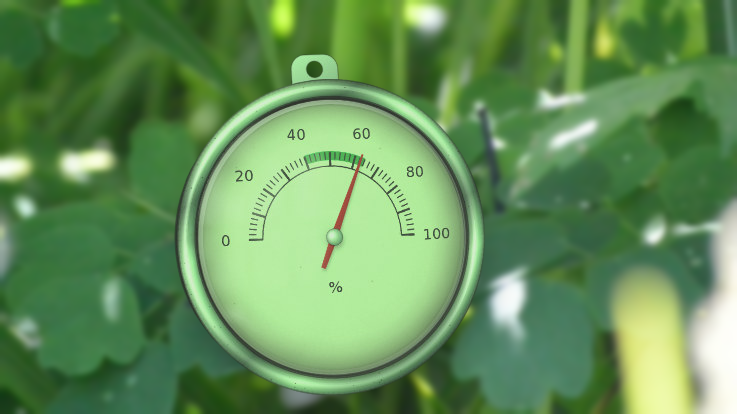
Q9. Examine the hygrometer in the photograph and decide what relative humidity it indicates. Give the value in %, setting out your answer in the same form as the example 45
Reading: 62
